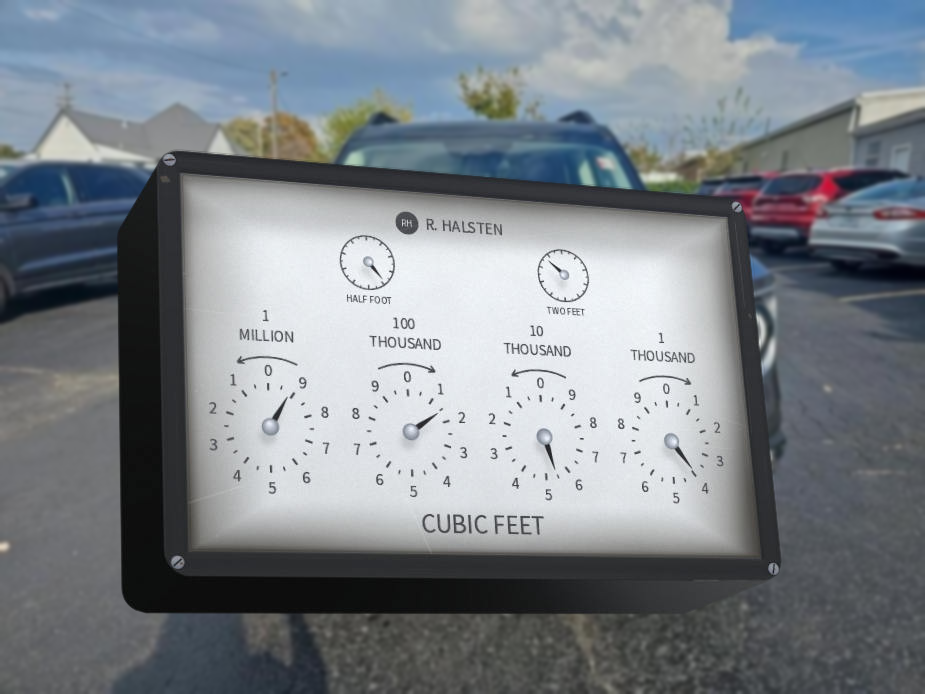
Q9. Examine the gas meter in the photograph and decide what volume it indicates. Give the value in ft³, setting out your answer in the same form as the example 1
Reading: 915400
